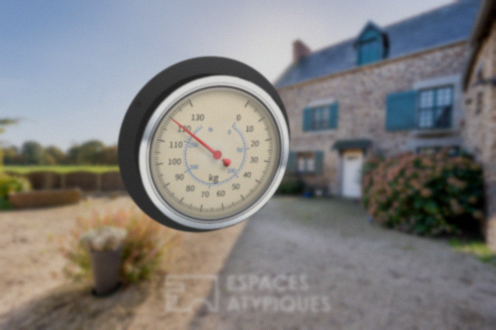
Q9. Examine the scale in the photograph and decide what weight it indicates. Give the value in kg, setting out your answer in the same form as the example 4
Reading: 120
